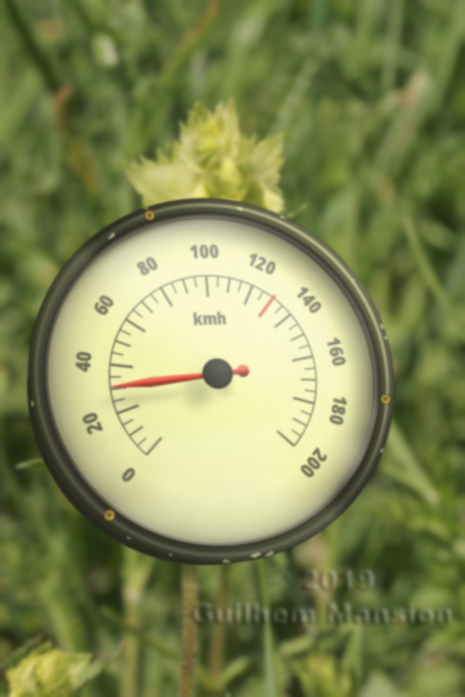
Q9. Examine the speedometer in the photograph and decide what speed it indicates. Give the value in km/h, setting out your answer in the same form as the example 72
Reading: 30
